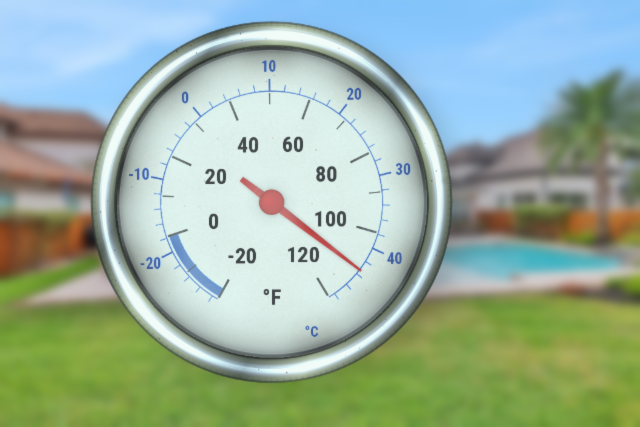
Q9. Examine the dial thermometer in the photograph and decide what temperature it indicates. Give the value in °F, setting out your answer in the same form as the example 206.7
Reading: 110
